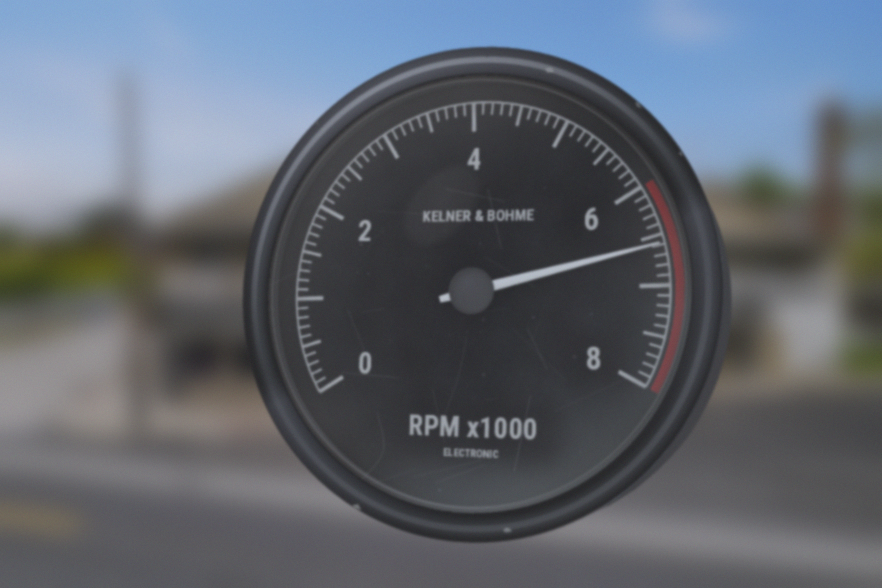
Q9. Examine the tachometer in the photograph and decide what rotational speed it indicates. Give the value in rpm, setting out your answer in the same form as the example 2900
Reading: 6600
